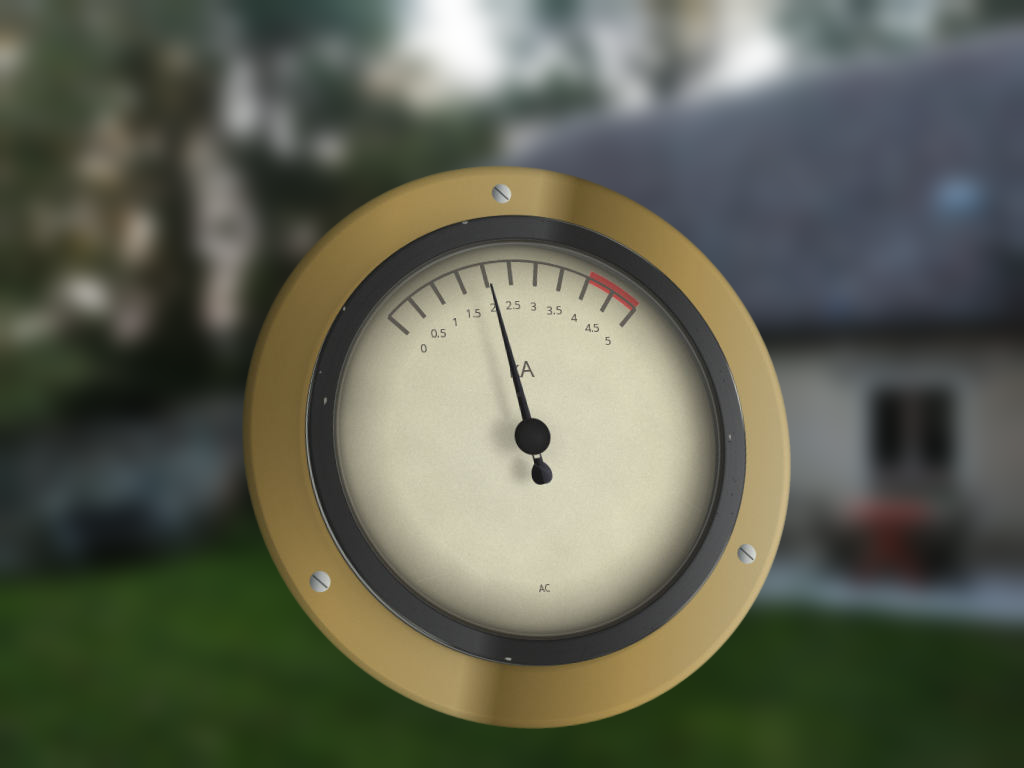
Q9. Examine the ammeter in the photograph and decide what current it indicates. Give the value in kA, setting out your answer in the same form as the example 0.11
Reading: 2
